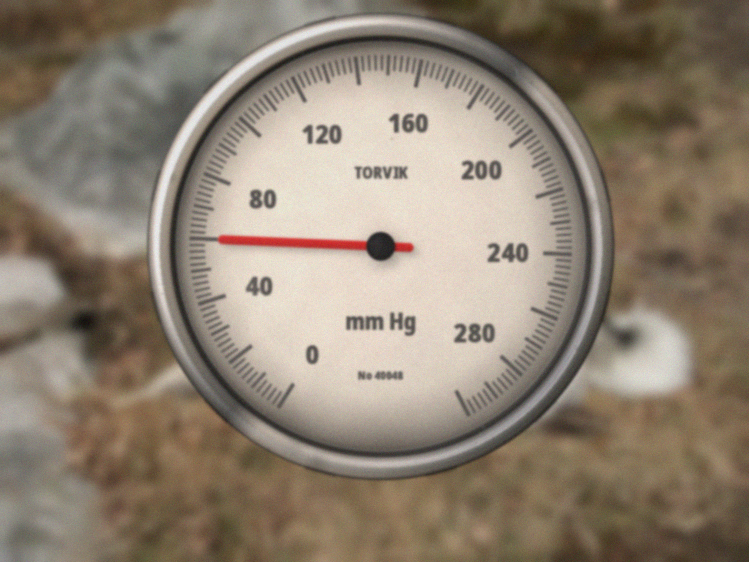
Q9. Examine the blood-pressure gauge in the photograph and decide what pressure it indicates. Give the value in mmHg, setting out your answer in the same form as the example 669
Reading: 60
